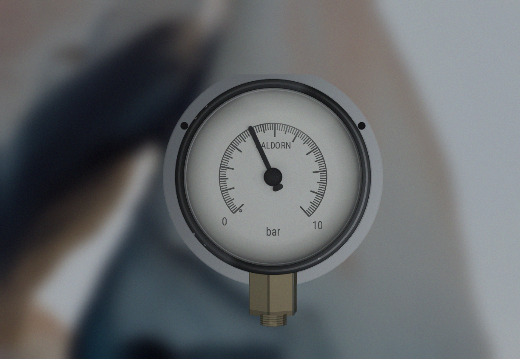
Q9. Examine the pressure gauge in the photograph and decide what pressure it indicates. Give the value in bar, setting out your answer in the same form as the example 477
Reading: 4
